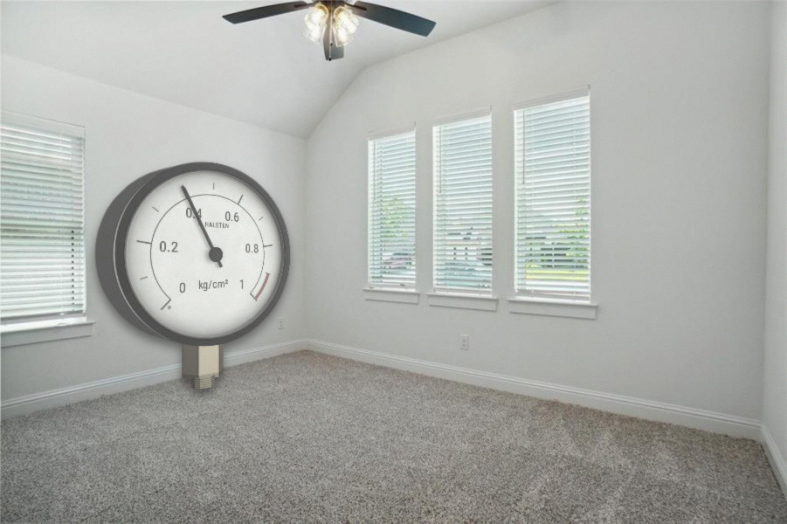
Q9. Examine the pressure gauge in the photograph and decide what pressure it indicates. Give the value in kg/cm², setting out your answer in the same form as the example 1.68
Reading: 0.4
